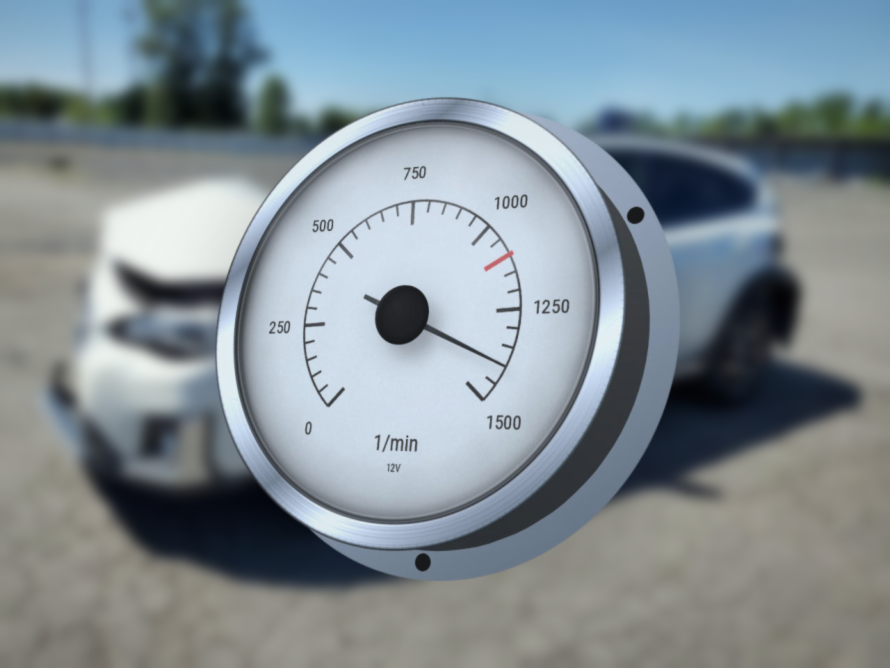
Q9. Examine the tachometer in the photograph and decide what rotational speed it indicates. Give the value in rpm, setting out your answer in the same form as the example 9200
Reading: 1400
